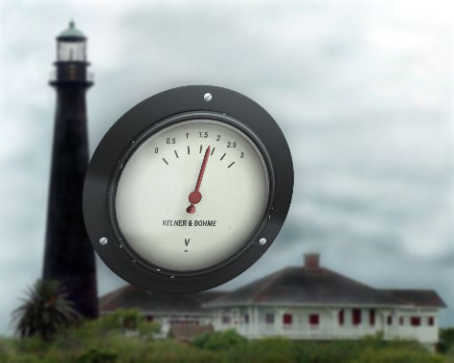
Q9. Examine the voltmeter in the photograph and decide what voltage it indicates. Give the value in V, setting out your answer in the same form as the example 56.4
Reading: 1.75
